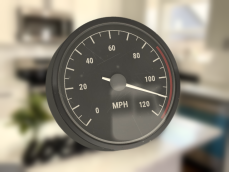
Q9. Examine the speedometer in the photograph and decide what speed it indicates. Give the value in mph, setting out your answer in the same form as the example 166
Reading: 110
